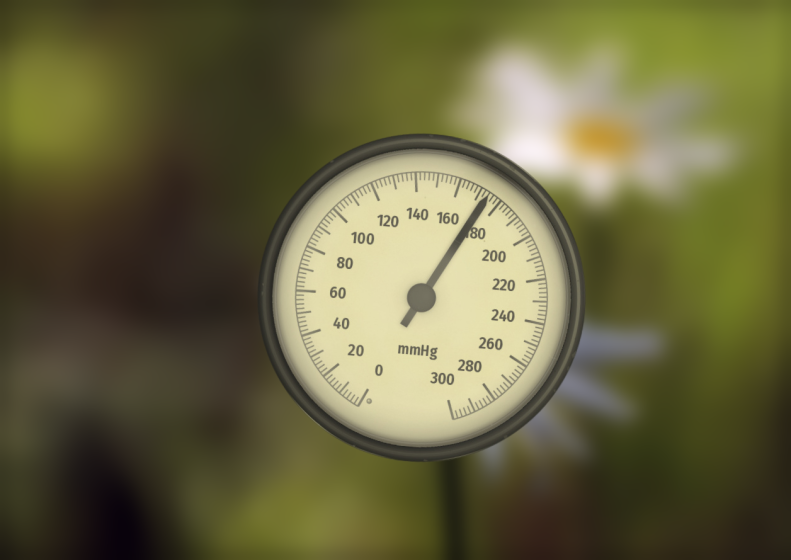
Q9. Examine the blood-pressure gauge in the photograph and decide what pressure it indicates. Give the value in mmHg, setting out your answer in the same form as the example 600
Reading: 174
